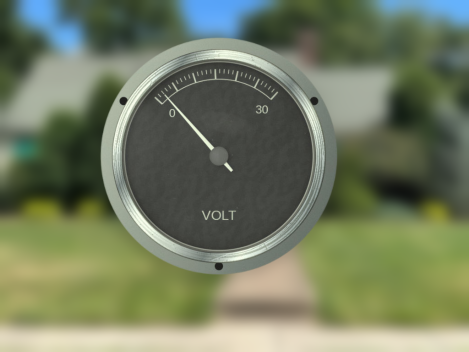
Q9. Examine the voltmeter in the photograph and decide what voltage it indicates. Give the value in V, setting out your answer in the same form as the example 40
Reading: 2
